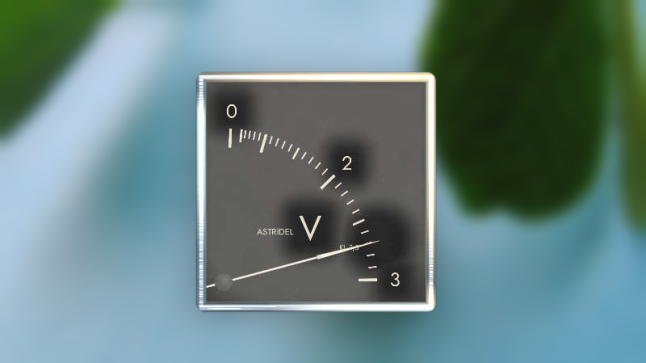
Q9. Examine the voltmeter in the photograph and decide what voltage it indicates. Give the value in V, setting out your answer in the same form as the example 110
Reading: 2.7
